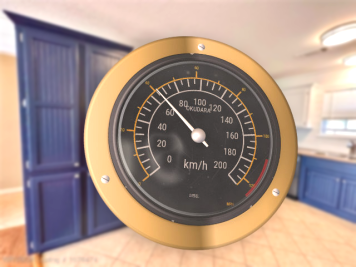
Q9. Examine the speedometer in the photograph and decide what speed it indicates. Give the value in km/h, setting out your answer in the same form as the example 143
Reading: 65
